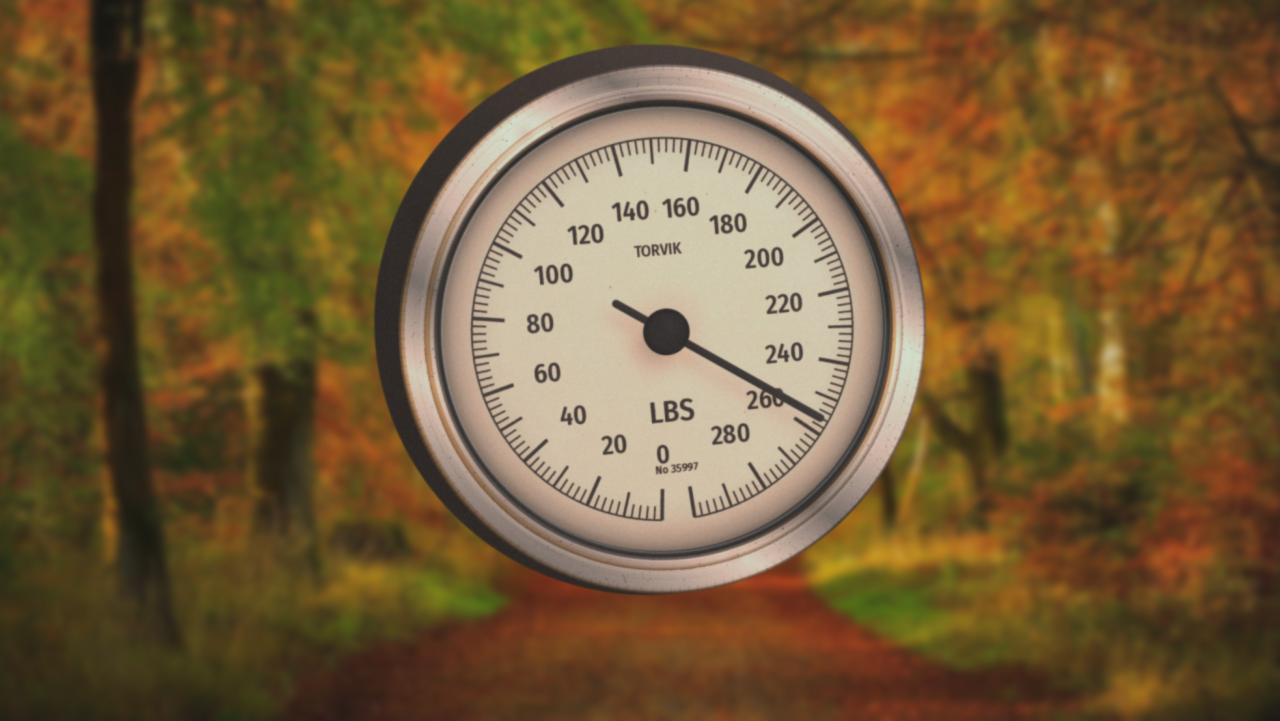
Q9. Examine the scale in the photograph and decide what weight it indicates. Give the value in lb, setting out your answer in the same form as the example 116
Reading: 256
